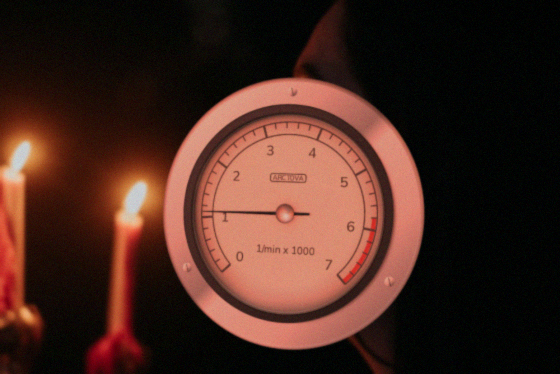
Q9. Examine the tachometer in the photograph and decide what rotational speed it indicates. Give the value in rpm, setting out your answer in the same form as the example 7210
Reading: 1100
